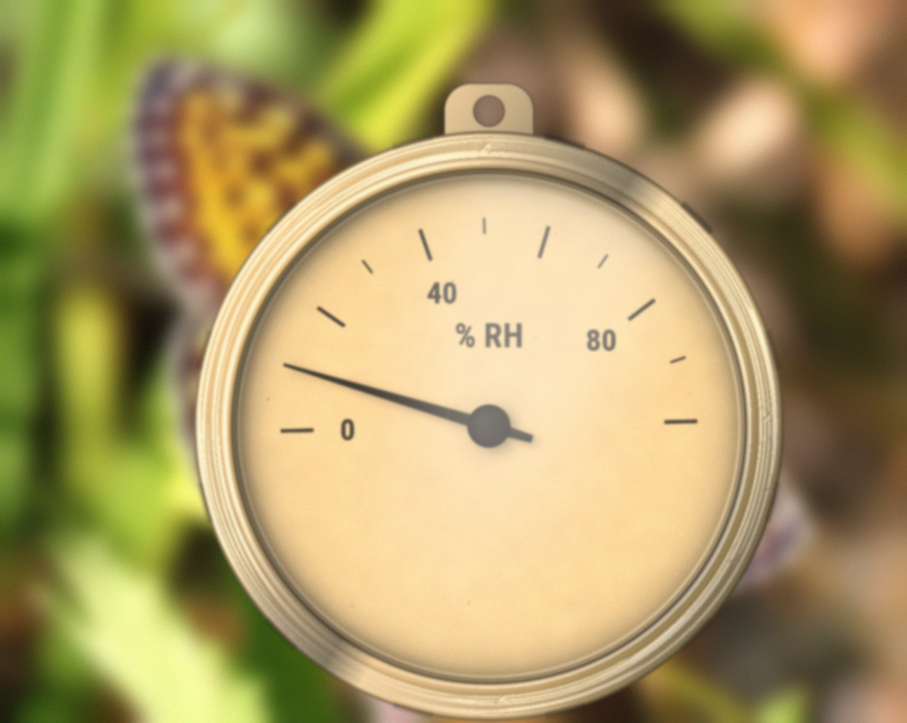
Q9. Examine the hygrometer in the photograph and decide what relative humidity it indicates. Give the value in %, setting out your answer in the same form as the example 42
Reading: 10
